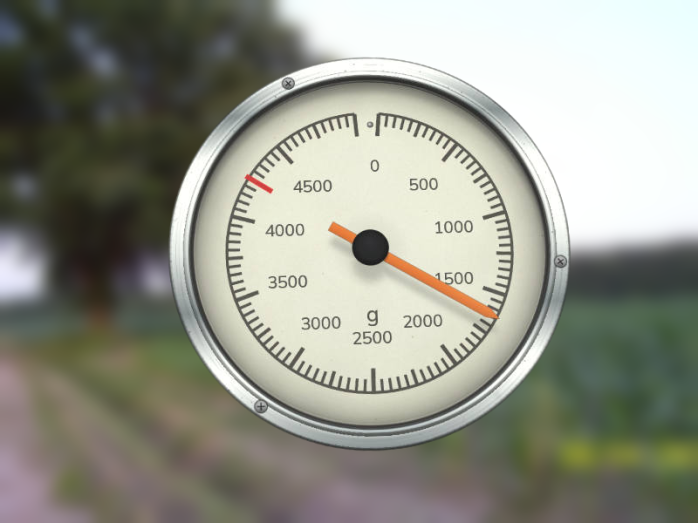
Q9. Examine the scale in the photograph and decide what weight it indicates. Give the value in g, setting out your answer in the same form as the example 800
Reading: 1650
